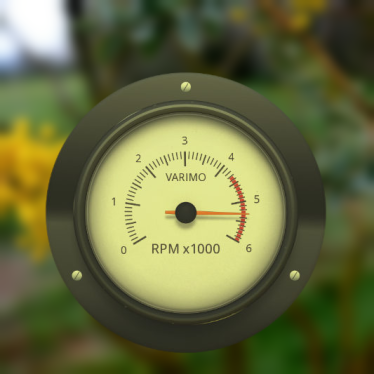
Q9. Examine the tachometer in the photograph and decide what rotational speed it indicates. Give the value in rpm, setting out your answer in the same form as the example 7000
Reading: 5300
